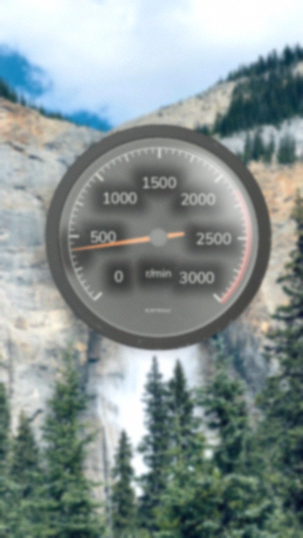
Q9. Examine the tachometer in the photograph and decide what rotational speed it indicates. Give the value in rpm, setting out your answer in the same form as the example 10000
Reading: 400
